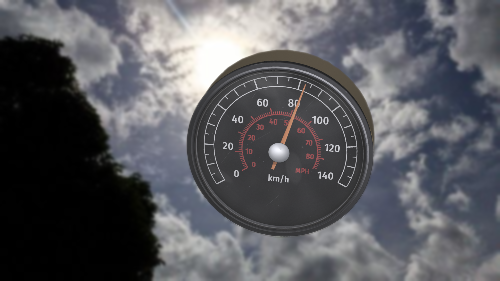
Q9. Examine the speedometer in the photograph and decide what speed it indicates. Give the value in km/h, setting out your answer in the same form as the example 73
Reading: 82.5
